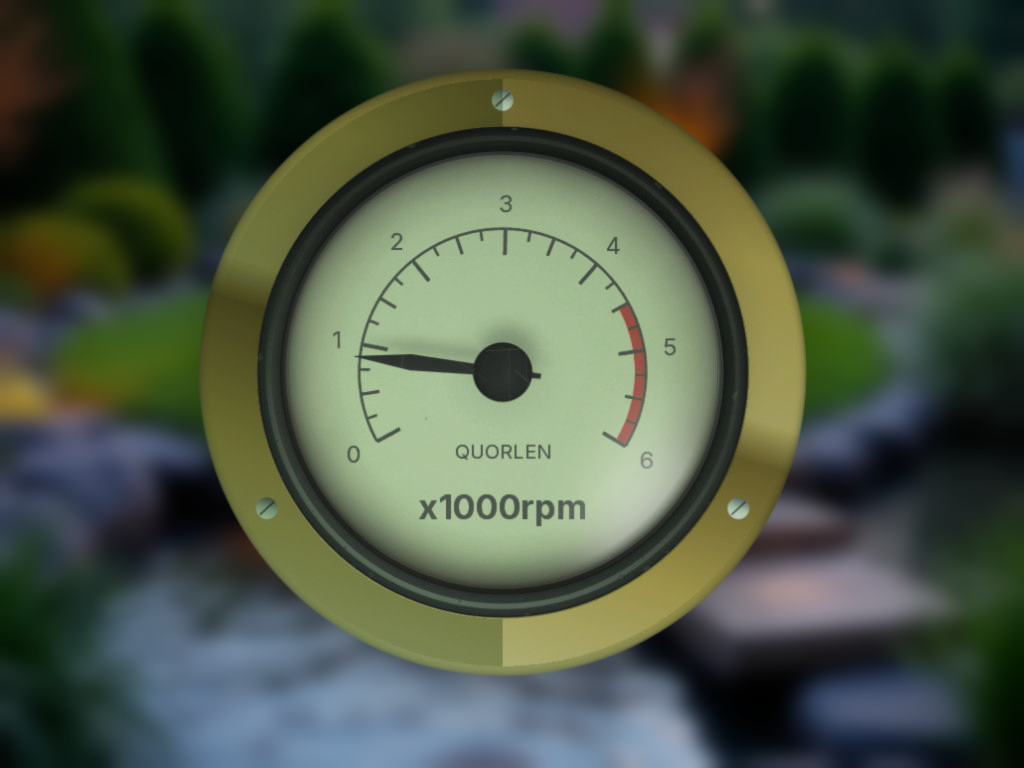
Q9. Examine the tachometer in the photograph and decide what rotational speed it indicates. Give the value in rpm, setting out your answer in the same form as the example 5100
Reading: 875
